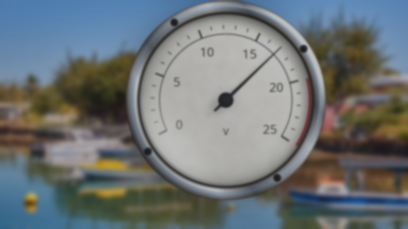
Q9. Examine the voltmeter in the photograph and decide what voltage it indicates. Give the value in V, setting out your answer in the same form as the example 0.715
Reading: 17
